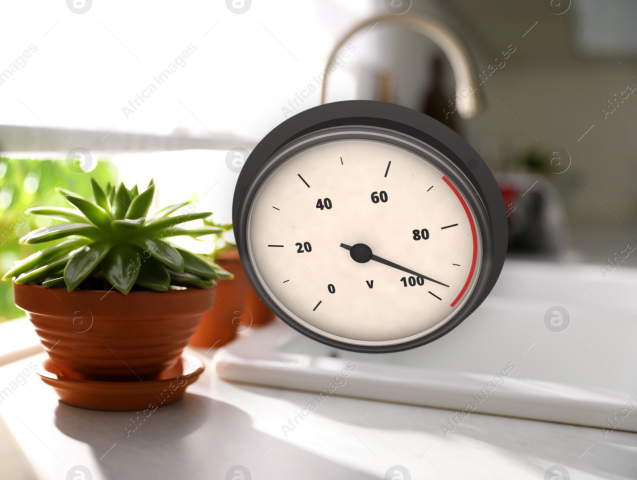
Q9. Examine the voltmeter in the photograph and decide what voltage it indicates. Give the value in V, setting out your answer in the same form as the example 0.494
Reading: 95
